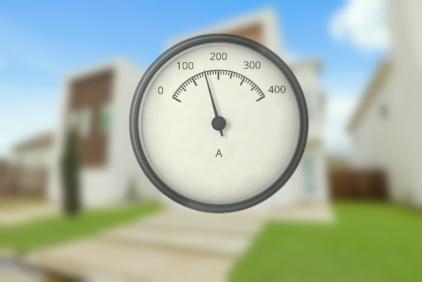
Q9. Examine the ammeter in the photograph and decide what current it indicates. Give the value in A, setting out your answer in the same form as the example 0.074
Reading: 150
